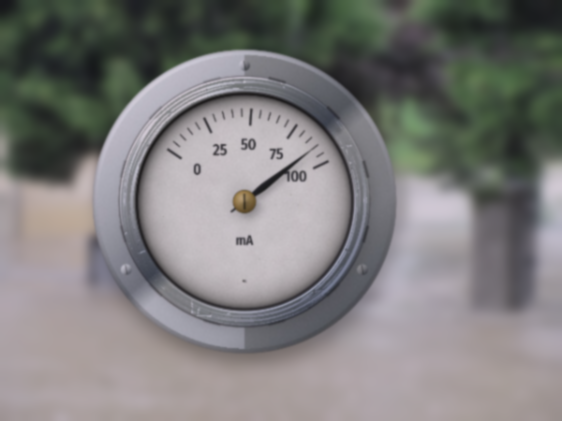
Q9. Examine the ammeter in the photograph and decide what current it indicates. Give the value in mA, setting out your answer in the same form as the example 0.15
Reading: 90
